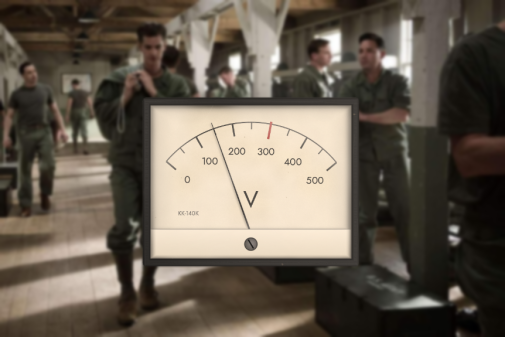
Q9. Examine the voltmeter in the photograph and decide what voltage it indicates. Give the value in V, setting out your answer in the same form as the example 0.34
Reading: 150
